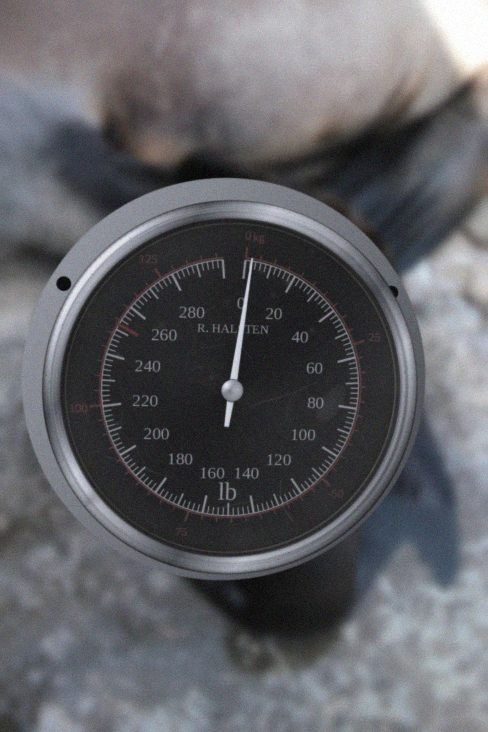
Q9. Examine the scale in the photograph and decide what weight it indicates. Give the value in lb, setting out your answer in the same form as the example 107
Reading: 2
